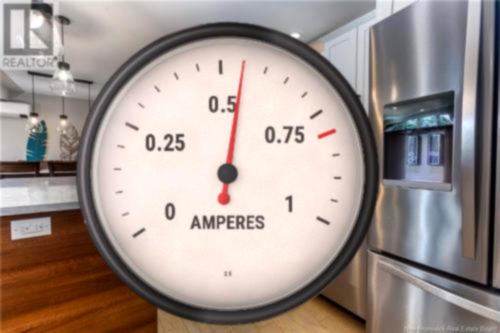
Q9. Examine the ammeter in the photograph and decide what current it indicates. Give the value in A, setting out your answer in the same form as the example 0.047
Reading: 0.55
